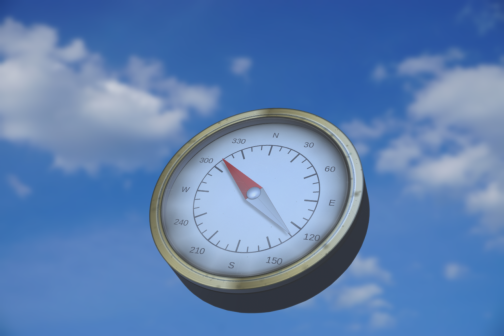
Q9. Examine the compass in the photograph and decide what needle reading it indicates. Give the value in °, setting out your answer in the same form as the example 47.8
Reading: 310
